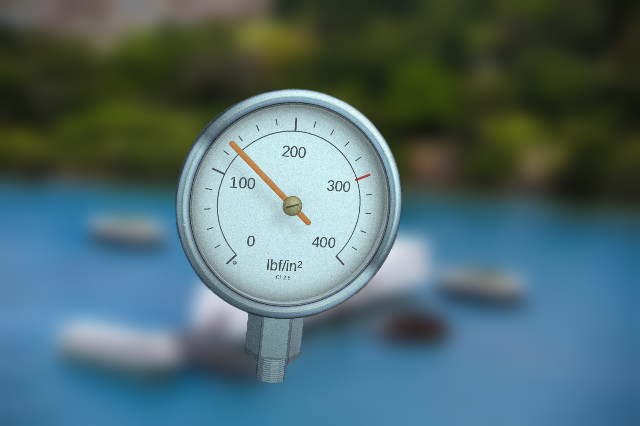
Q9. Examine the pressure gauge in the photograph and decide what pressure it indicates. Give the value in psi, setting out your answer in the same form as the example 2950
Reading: 130
